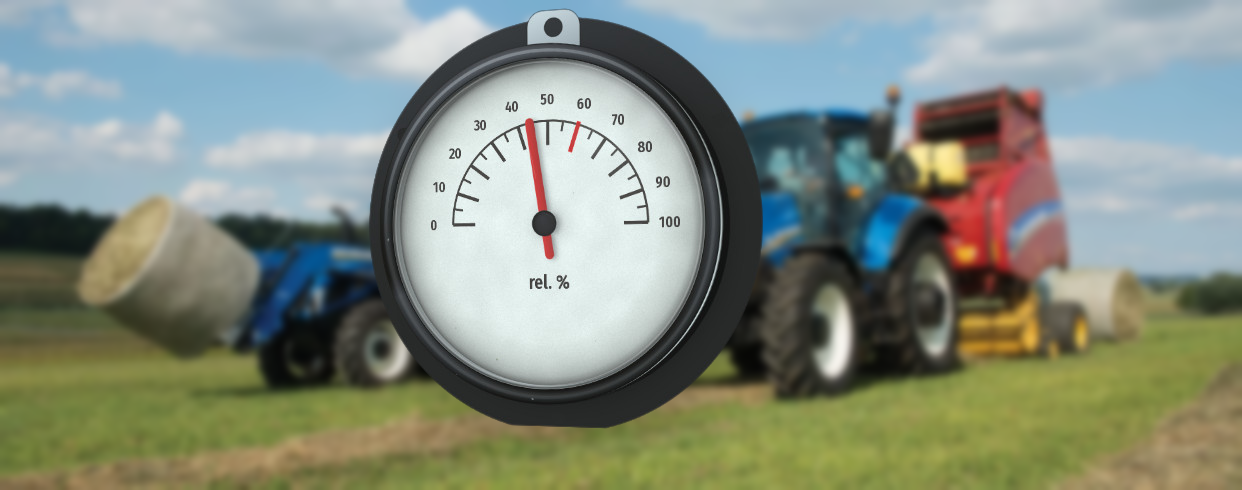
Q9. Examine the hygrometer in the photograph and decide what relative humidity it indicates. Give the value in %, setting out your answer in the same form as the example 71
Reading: 45
